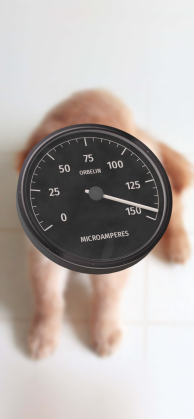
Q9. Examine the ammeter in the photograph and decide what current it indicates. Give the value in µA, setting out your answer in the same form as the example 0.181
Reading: 145
